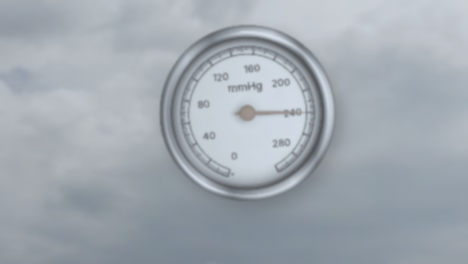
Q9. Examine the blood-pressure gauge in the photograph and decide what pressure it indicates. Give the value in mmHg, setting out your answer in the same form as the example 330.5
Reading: 240
